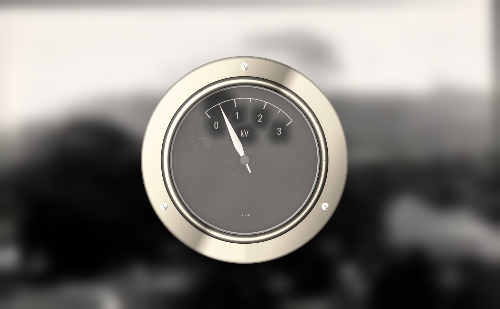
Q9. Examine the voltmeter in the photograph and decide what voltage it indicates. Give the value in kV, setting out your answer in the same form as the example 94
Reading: 0.5
